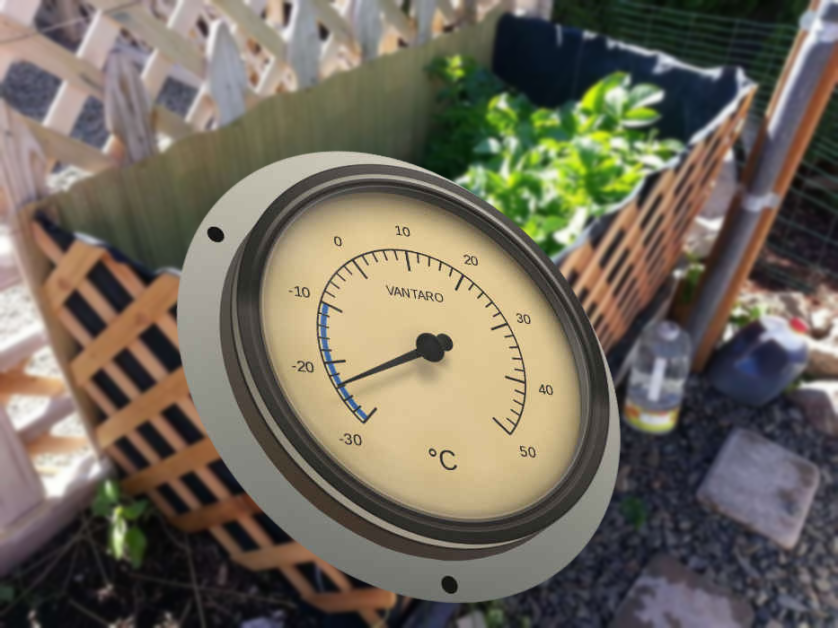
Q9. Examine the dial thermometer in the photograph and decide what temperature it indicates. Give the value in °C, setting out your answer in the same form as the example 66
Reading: -24
